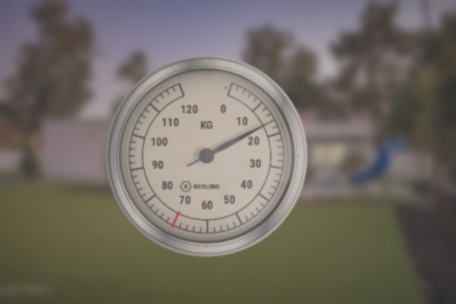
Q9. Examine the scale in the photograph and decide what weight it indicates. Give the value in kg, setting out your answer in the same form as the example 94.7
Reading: 16
